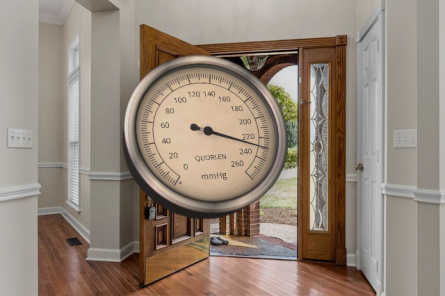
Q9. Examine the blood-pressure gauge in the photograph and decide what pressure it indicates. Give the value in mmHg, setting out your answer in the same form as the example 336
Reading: 230
